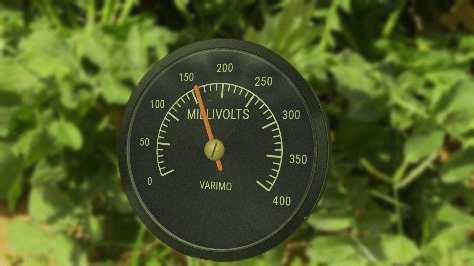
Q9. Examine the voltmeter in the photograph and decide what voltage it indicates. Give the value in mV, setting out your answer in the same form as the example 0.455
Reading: 160
